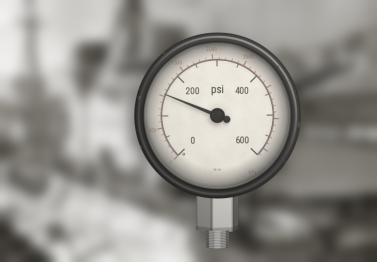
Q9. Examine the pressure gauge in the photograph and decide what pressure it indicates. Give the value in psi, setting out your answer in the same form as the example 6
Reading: 150
